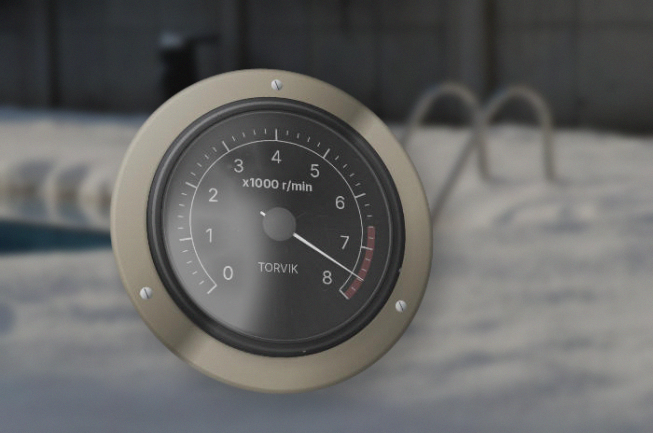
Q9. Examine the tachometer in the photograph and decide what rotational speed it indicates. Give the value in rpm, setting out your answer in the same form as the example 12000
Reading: 7600
